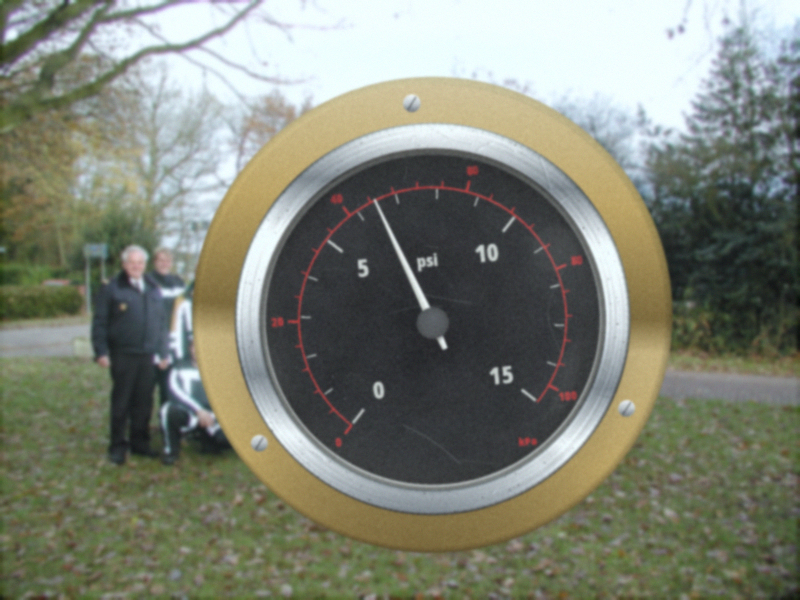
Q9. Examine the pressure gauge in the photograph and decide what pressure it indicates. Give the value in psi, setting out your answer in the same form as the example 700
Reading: 6.5
